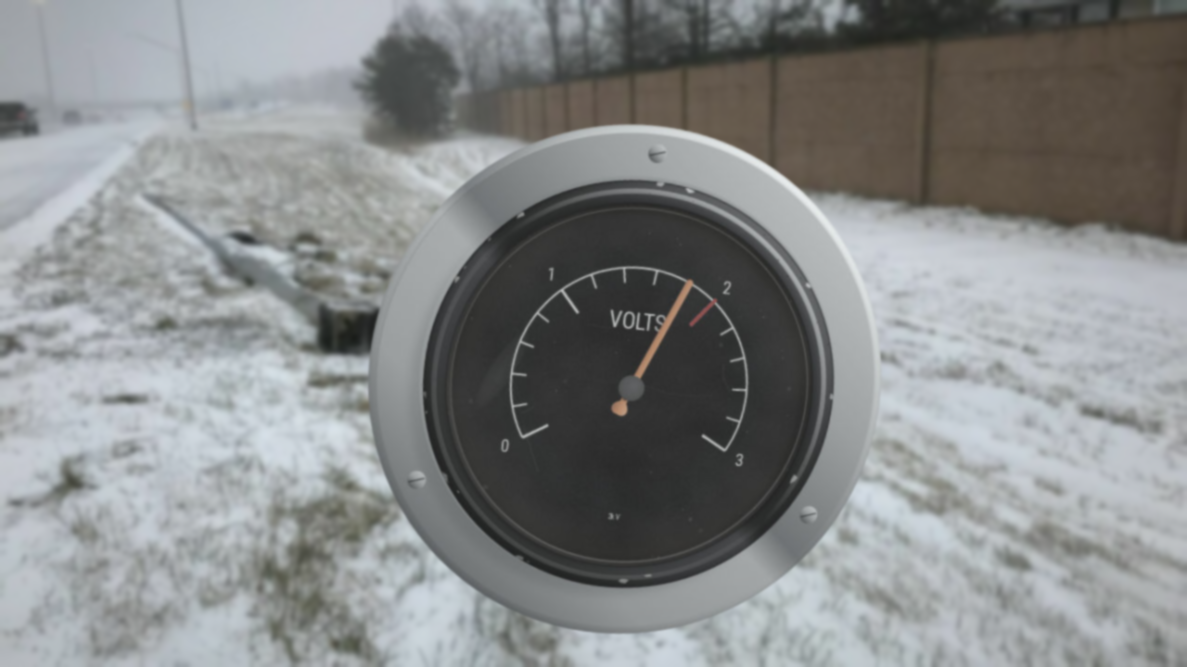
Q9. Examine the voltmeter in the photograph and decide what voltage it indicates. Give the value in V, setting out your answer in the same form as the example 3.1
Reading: 1.8
